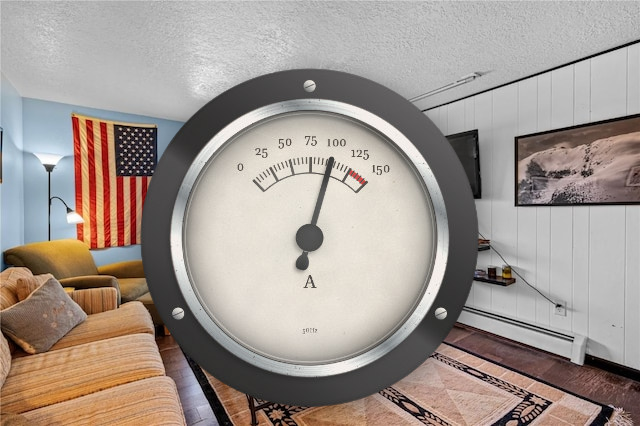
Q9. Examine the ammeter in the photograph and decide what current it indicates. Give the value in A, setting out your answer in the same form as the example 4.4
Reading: 100
